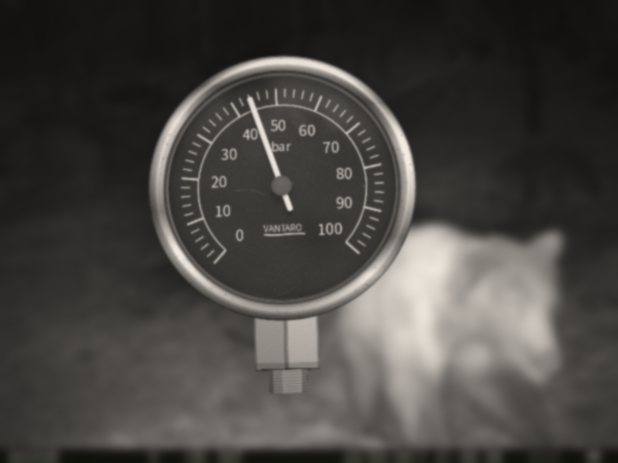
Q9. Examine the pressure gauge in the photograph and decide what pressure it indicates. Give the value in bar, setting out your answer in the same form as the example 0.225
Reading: 44
